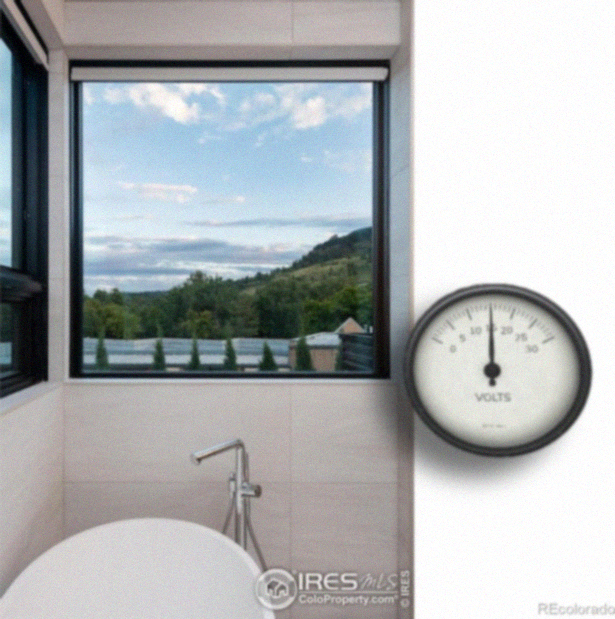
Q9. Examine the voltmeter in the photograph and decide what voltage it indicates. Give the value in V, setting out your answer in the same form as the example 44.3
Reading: 15
